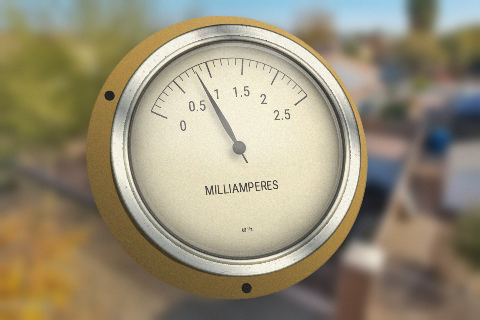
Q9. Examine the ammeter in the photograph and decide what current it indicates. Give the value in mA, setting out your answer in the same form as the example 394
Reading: 0.8
